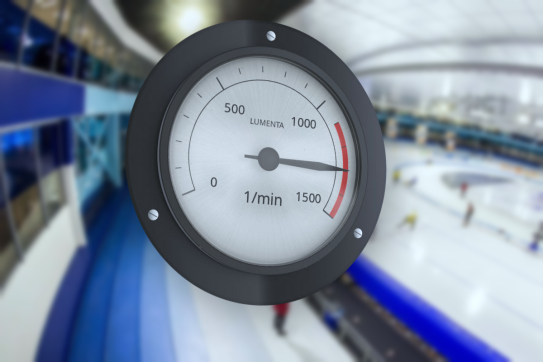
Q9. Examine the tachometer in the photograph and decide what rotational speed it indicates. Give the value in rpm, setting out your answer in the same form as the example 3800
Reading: 1300
